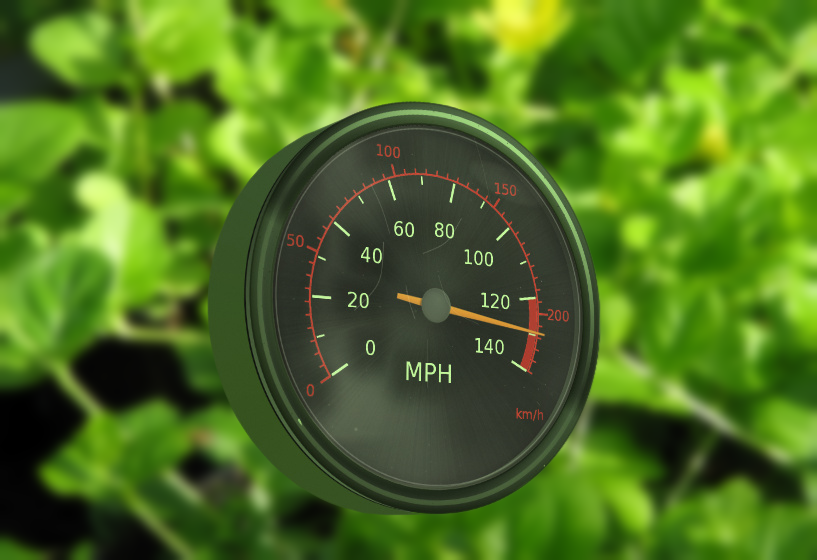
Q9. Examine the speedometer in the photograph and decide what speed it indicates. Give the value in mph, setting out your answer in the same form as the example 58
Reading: 130
